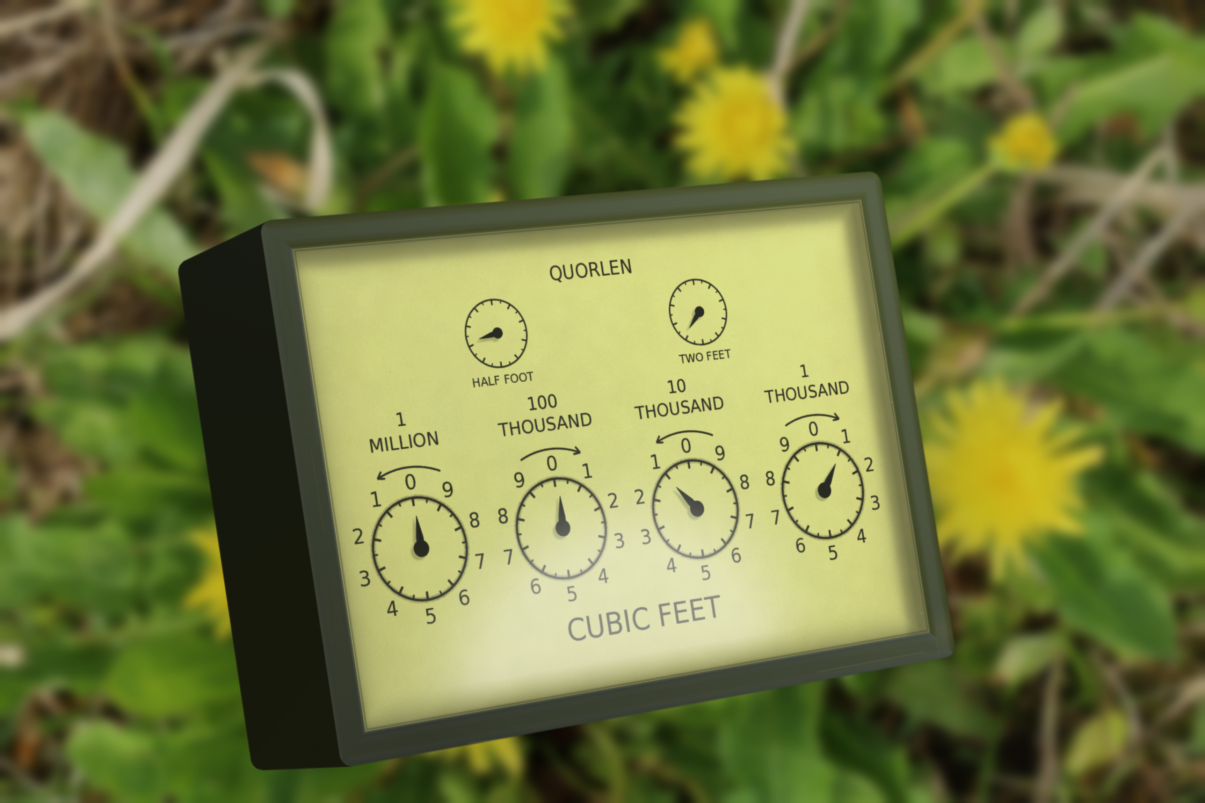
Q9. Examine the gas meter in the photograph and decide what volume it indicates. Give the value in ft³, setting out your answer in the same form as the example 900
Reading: 1100
